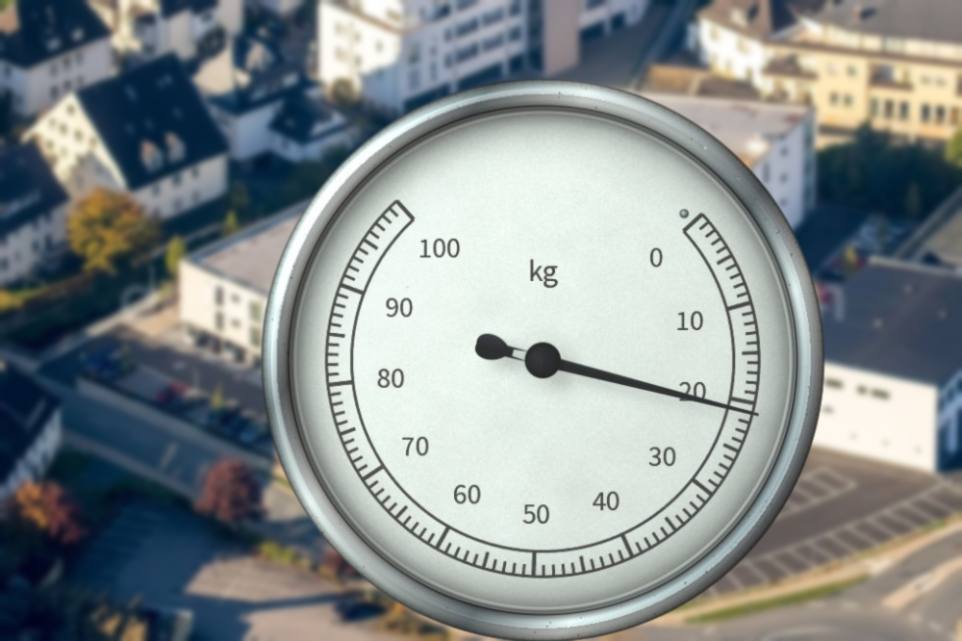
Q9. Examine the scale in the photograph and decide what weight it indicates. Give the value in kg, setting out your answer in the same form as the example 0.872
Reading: 21
